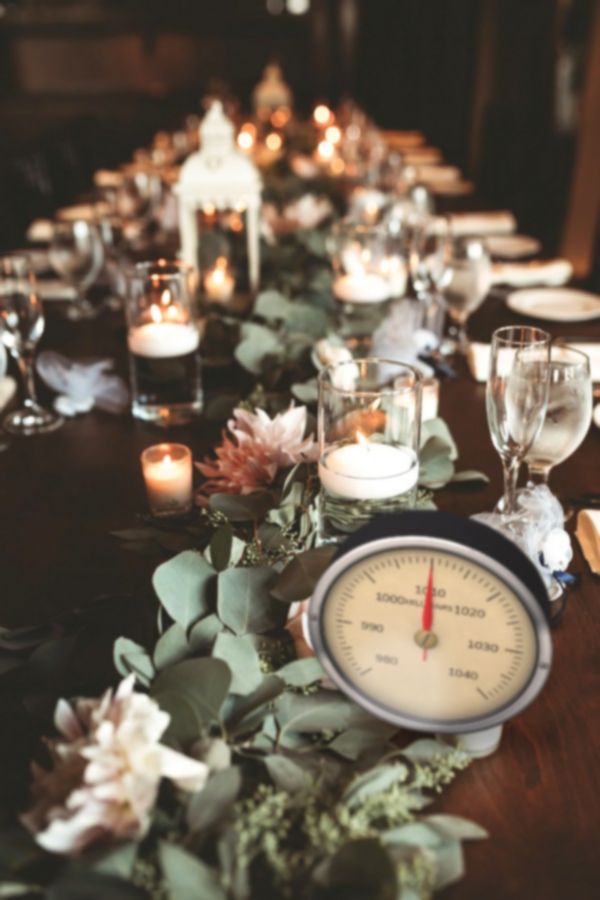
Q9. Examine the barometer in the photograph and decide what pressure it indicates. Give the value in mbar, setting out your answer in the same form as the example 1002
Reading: 1010
